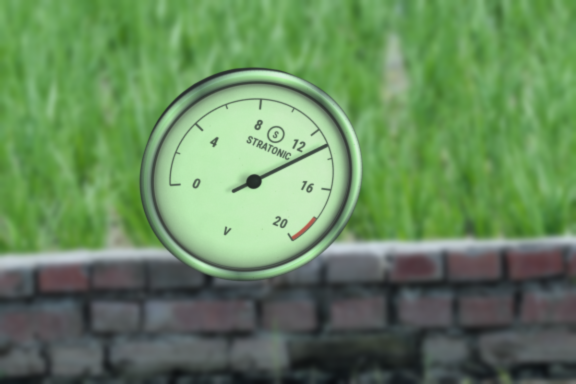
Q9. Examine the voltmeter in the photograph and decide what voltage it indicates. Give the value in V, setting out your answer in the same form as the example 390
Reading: 13
